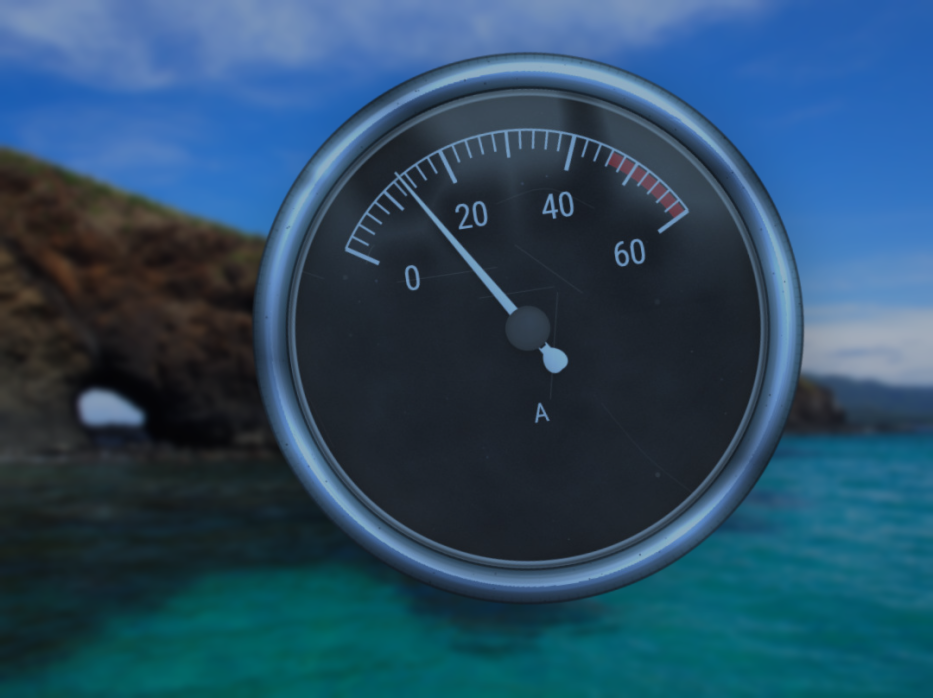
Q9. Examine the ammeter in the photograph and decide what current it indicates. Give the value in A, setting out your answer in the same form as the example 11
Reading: 13
